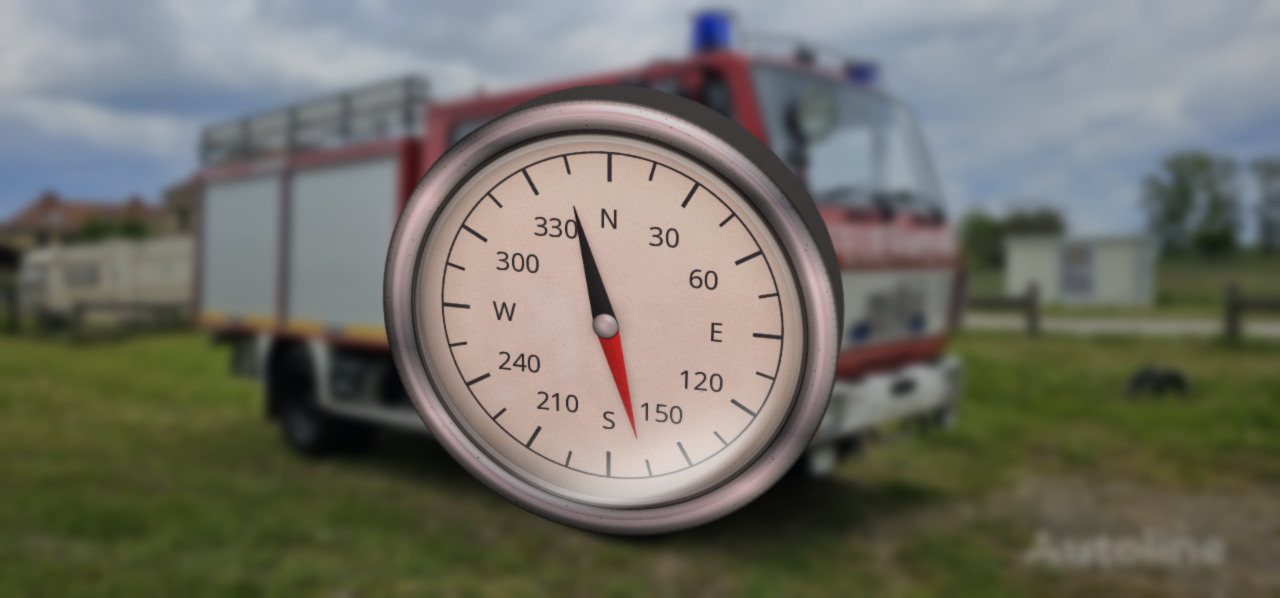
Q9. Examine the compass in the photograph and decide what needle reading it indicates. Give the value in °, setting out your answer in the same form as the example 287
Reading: 165
